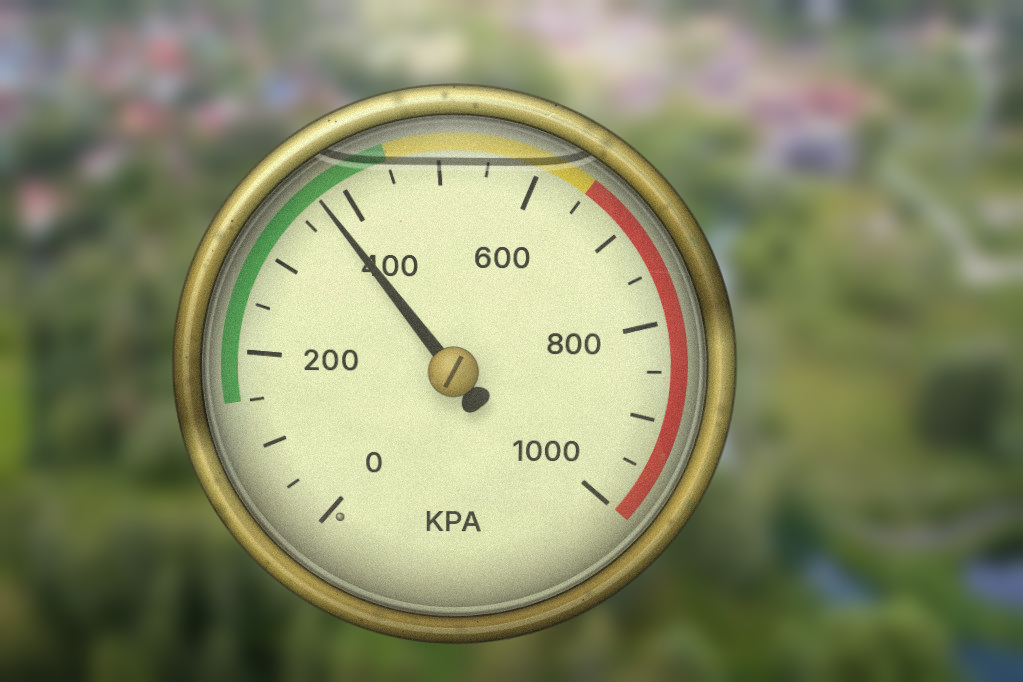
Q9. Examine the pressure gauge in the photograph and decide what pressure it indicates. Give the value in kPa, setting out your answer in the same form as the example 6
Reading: 375
